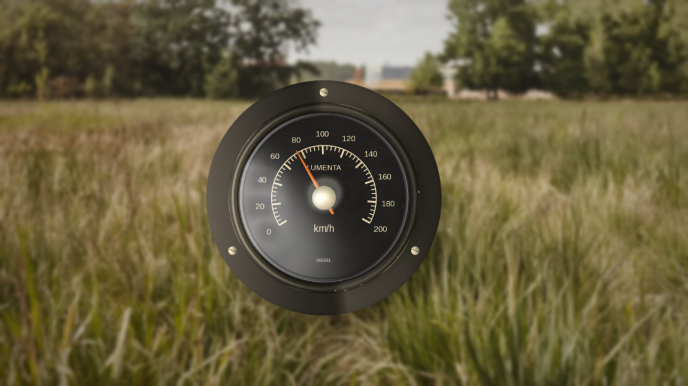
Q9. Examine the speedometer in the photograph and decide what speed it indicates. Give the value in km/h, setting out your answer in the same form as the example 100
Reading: 76
